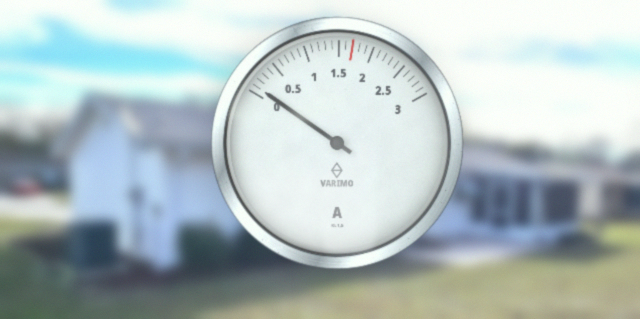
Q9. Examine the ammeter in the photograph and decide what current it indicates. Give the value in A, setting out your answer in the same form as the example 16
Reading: 0.1
